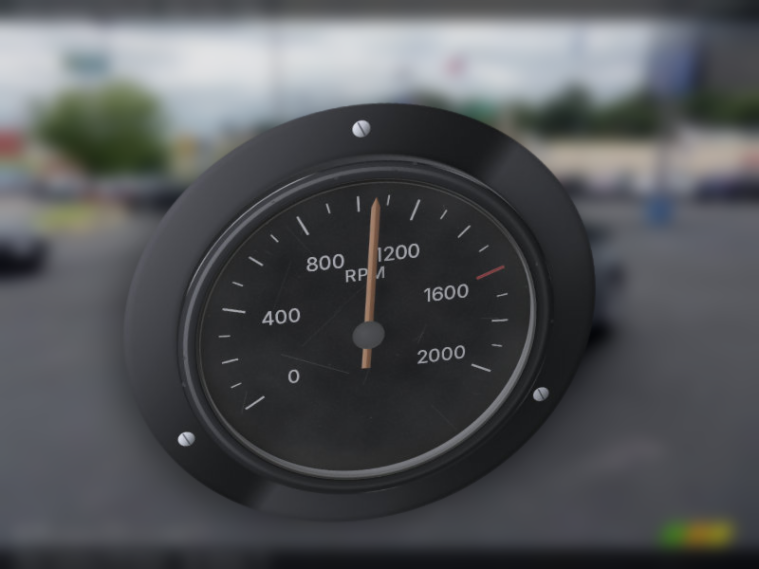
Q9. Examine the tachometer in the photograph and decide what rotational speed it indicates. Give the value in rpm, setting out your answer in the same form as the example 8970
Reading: 1050
